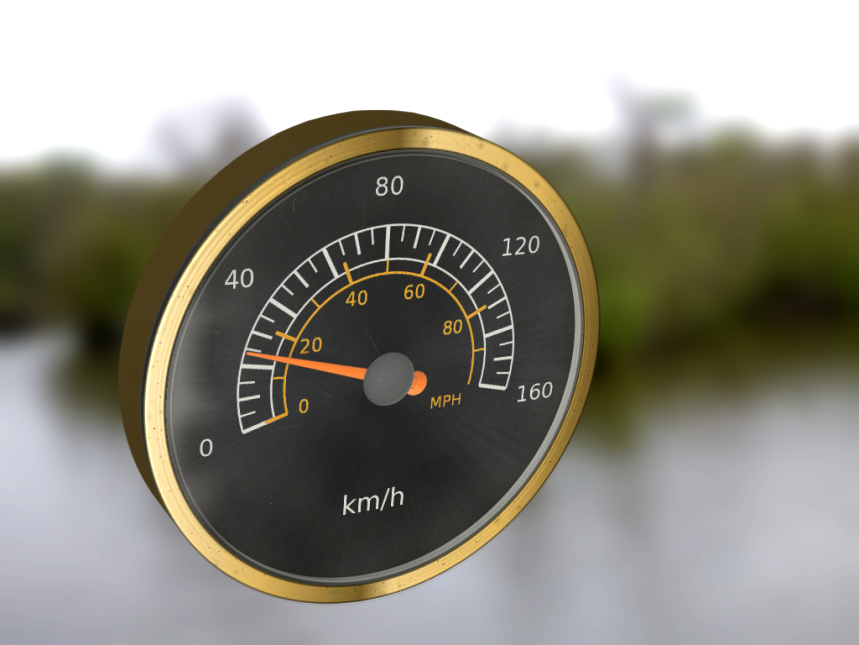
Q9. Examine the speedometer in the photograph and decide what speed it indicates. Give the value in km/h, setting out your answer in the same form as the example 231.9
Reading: 25
